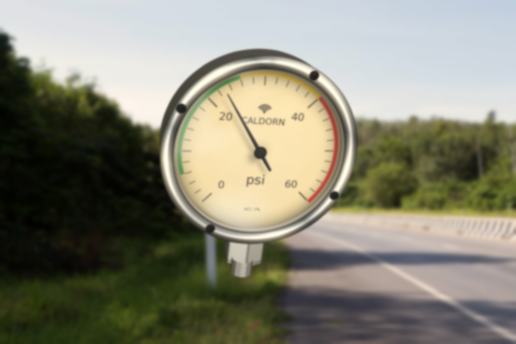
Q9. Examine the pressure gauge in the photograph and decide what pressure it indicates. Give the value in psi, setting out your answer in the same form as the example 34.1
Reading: 23
